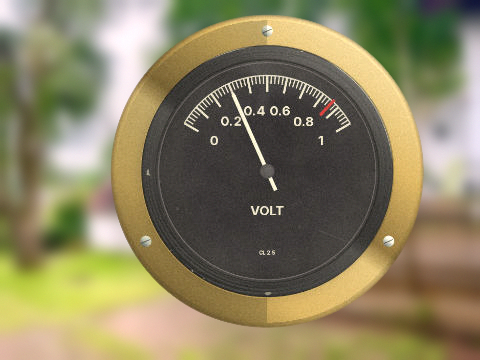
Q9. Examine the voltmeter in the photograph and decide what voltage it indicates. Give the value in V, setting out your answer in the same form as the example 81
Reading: 0.3
